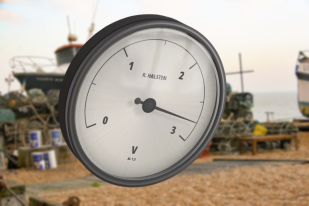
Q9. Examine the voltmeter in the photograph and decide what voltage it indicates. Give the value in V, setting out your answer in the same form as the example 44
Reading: 2.75
